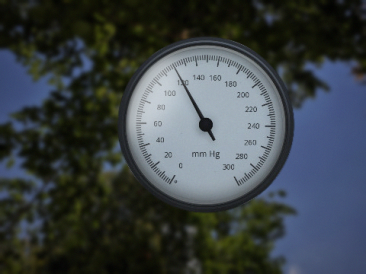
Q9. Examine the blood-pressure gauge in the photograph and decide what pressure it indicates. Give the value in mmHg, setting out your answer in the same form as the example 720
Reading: 120
